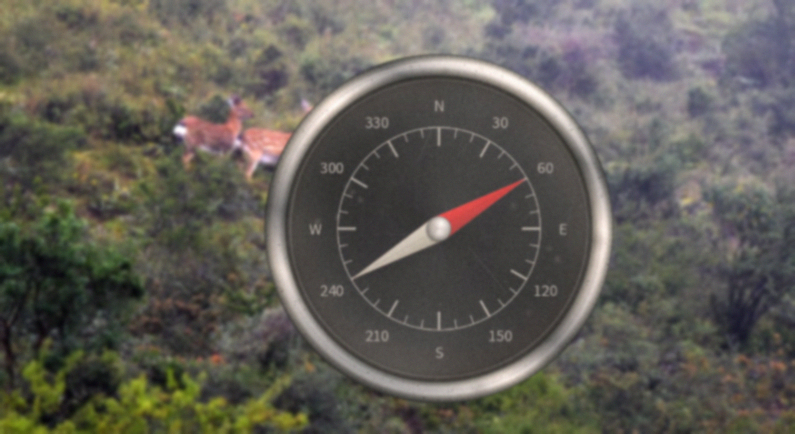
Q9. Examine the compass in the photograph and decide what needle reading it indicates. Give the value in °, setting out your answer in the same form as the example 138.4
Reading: 60
